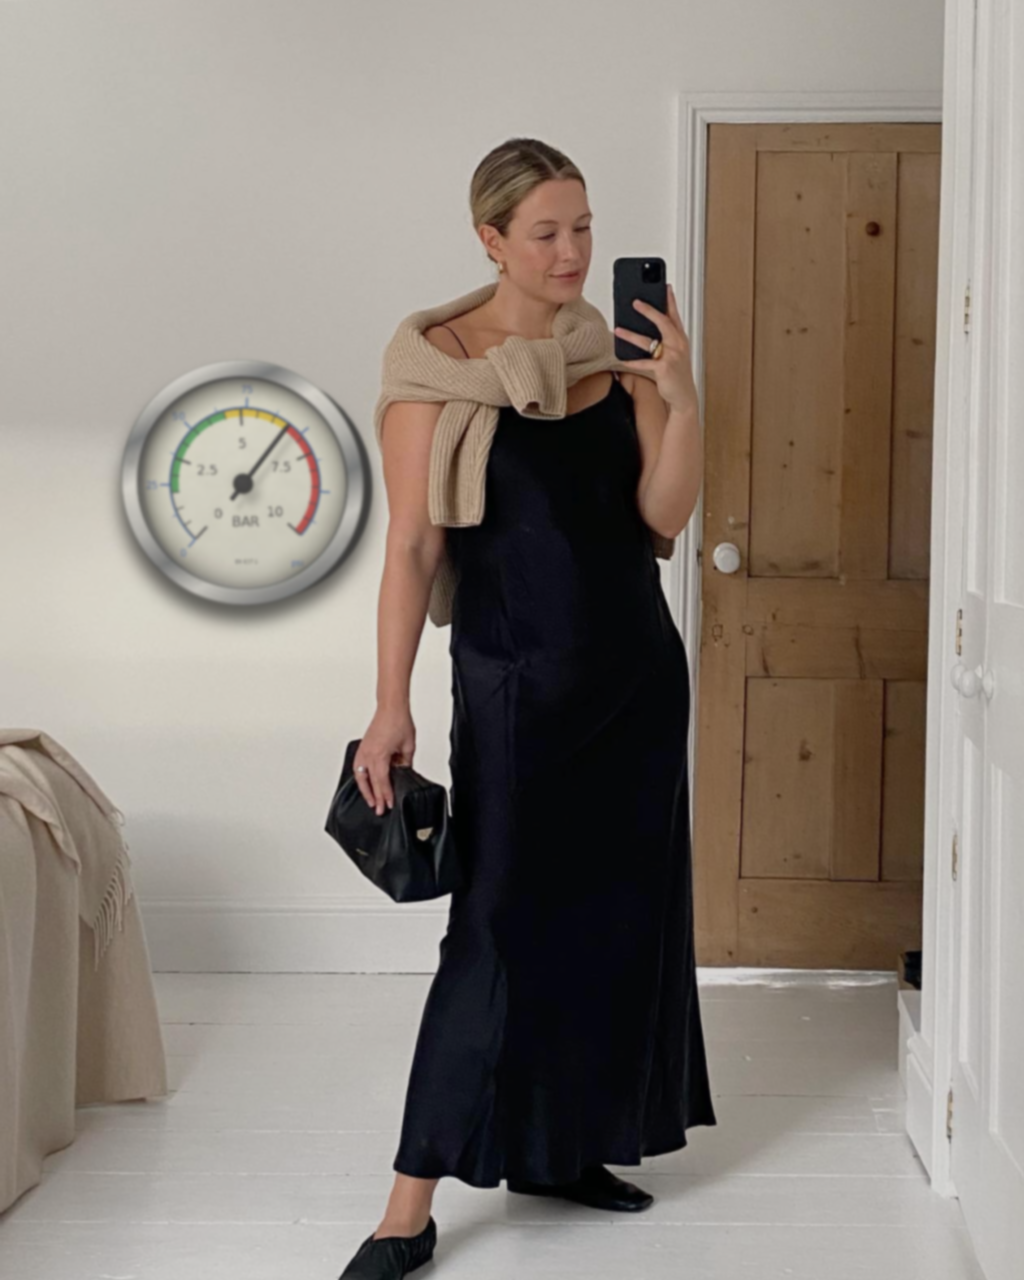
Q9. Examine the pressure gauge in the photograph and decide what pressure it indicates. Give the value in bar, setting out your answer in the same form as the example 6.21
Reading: 6.5
